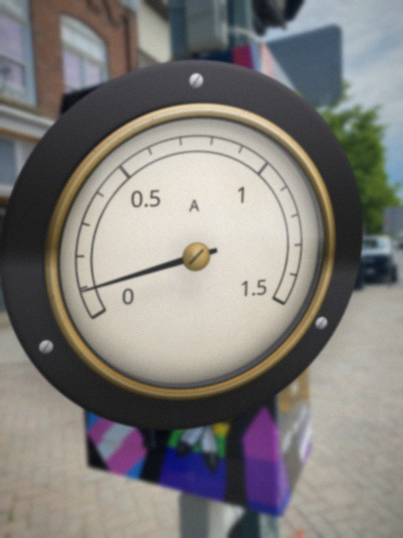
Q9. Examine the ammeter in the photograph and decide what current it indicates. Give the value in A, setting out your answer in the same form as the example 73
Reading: 0.1
